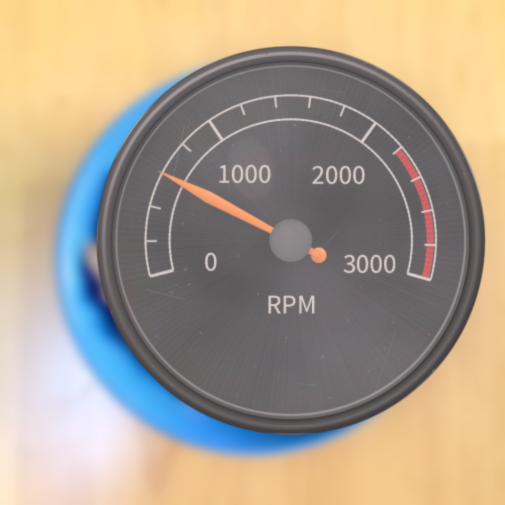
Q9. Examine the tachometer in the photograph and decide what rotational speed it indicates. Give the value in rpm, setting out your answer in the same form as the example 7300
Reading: 600
